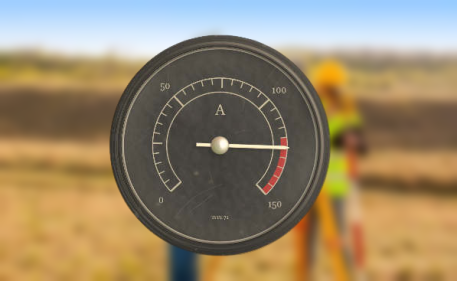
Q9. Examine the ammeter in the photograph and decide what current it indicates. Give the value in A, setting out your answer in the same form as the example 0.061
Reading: 125
